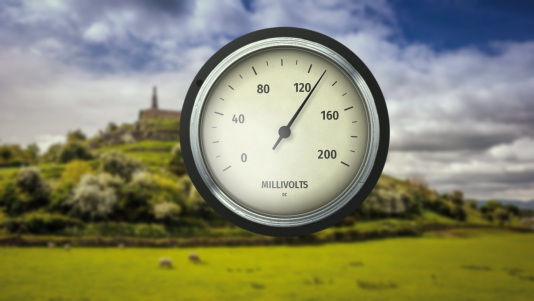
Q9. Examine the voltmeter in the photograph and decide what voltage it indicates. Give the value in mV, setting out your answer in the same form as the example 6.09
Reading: 130
